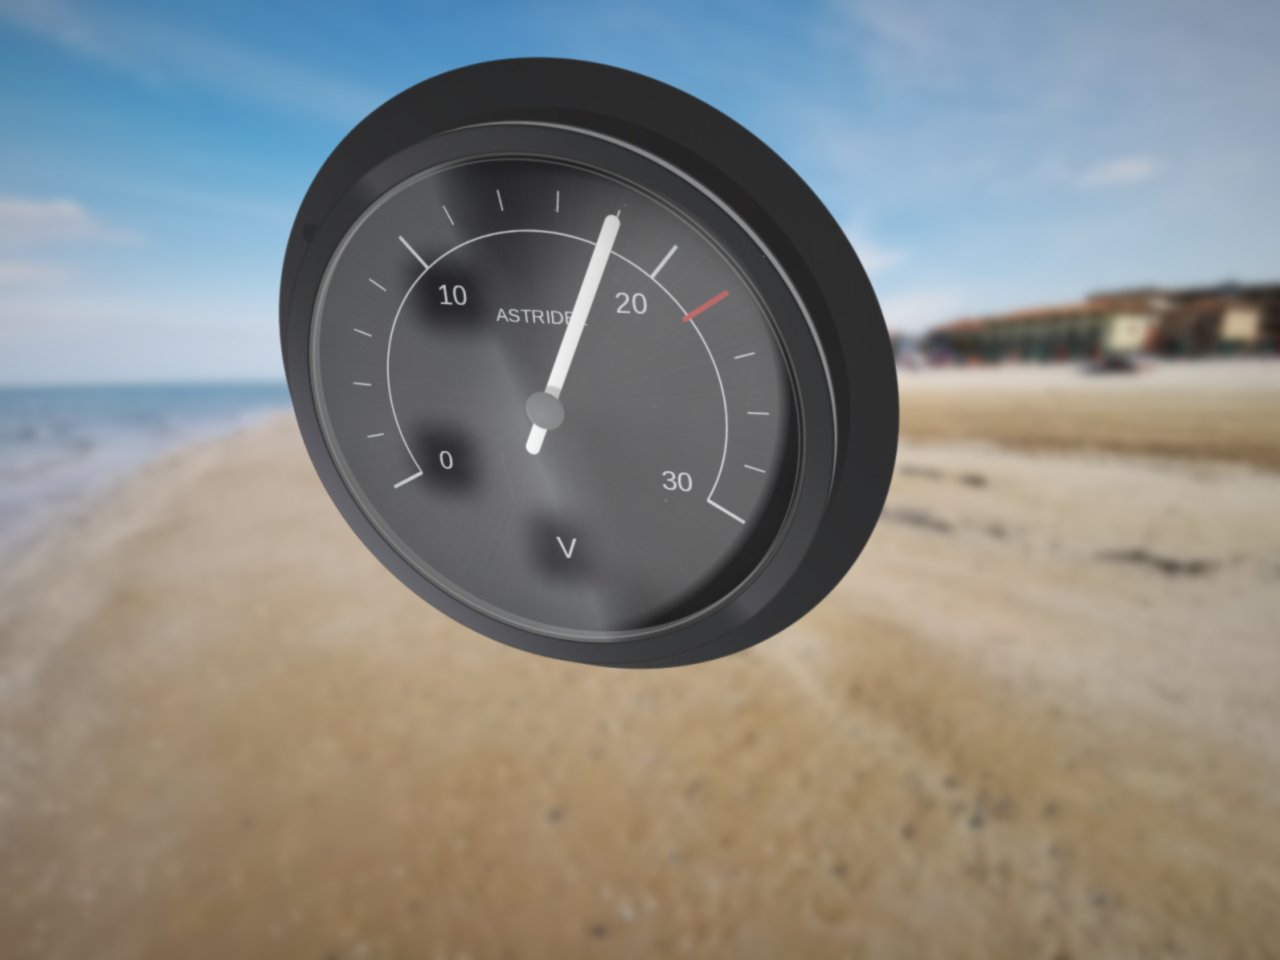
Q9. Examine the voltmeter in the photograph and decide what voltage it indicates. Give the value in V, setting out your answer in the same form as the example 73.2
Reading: 18
